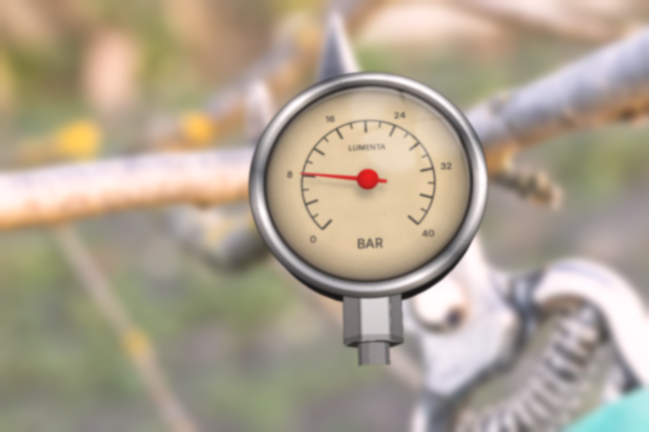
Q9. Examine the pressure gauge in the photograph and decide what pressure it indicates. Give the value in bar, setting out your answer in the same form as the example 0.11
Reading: 8
